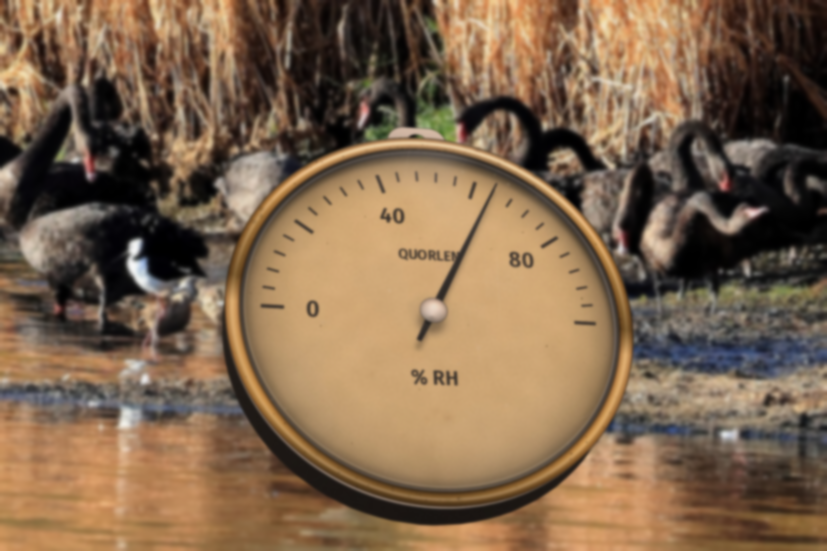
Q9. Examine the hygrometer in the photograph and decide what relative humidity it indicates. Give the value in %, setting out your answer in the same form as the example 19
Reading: 64
